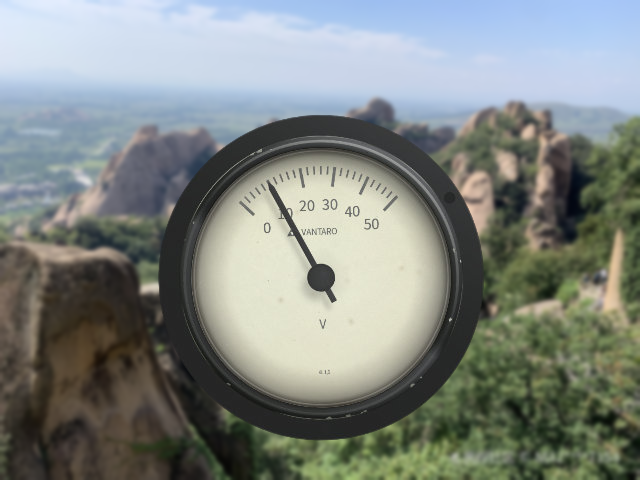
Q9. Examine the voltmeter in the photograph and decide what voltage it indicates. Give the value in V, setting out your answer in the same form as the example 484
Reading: 10
